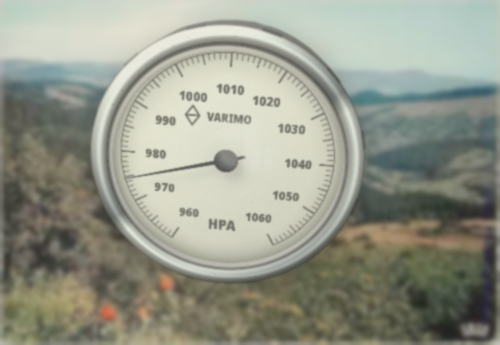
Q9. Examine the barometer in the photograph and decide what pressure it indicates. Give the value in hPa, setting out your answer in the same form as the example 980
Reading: 975
